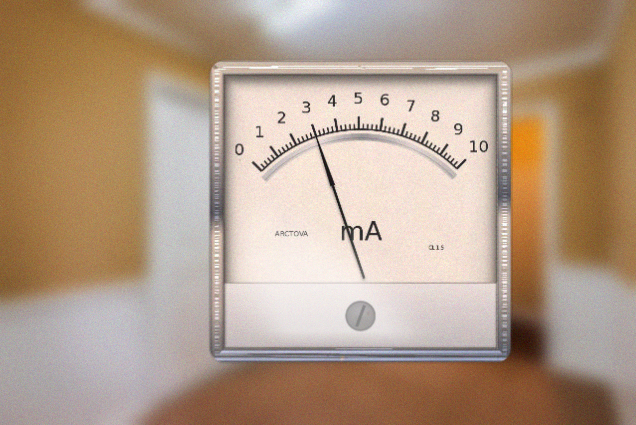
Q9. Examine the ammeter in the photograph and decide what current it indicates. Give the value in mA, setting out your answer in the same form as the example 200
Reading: 3
